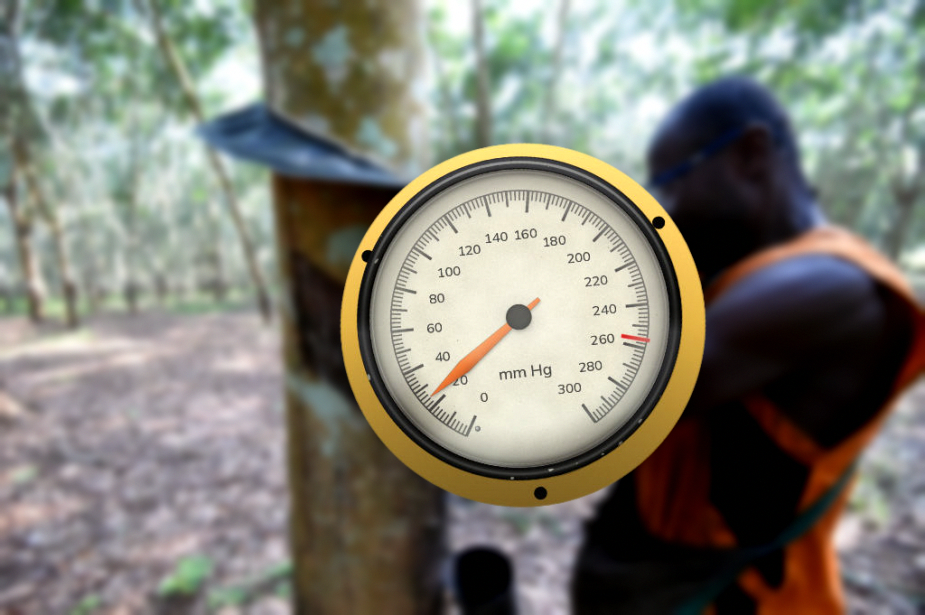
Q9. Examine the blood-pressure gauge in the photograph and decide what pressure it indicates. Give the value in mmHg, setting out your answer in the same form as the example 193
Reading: 24
